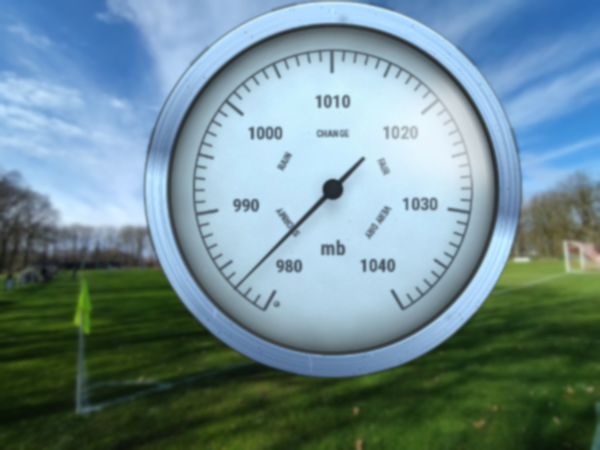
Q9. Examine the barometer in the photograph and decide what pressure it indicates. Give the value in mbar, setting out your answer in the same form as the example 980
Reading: 983
